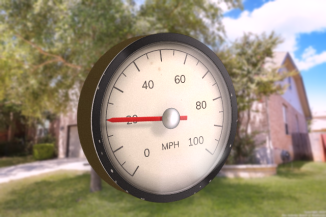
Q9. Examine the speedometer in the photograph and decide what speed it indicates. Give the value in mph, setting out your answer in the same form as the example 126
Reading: 20
